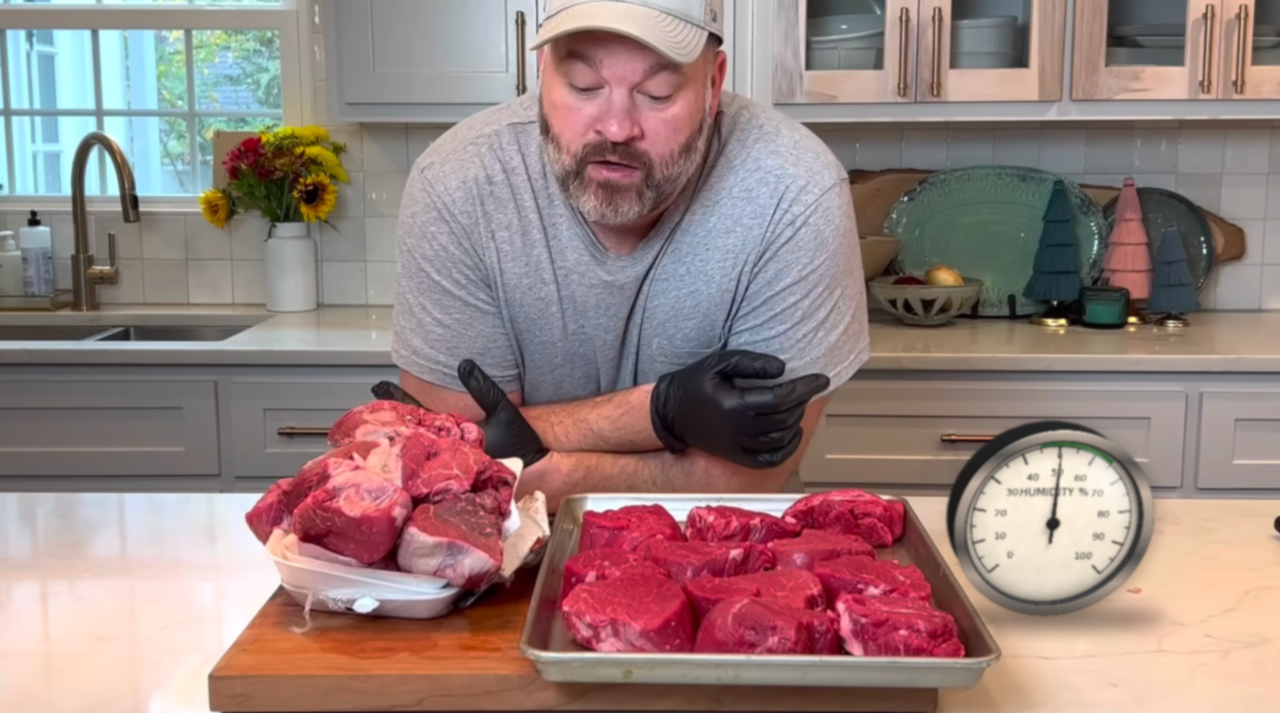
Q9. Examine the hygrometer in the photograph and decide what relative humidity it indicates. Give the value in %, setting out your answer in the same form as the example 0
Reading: 50
